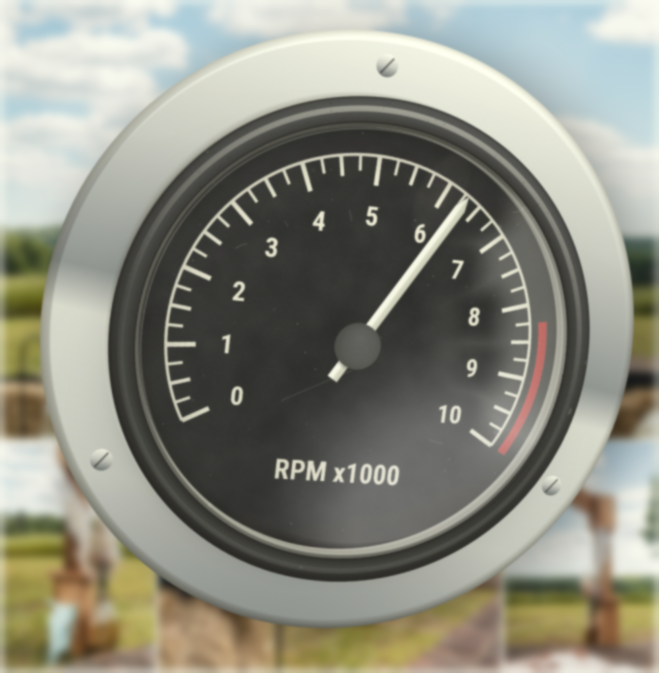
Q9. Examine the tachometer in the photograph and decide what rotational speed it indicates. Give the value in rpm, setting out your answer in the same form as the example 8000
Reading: 6250
